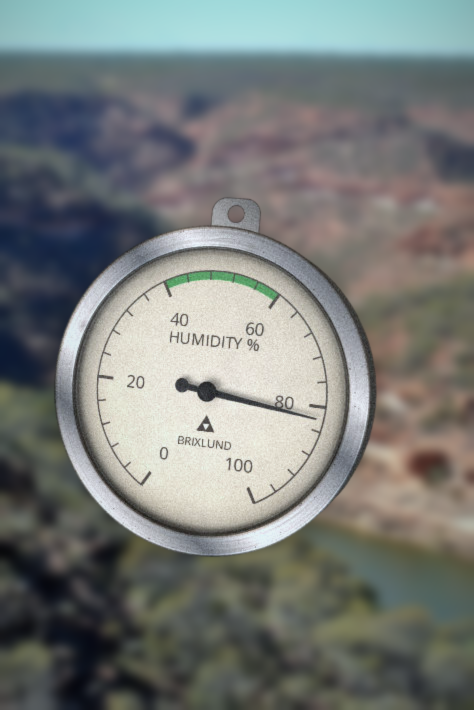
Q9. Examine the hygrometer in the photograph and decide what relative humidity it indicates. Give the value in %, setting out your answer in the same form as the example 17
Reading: 82
